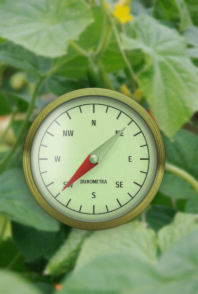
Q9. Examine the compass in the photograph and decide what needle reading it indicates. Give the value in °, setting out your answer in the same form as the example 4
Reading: 225
